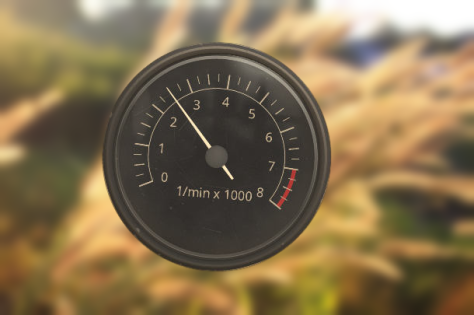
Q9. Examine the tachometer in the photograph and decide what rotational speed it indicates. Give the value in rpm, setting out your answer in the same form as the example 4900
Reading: 2500
